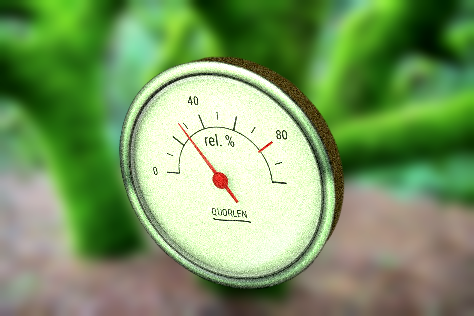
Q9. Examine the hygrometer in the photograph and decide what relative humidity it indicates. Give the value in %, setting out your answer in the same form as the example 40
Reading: 30
